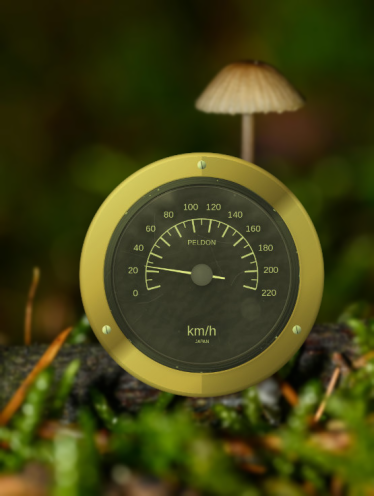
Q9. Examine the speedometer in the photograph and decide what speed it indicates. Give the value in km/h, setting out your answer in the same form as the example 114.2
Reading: 25
